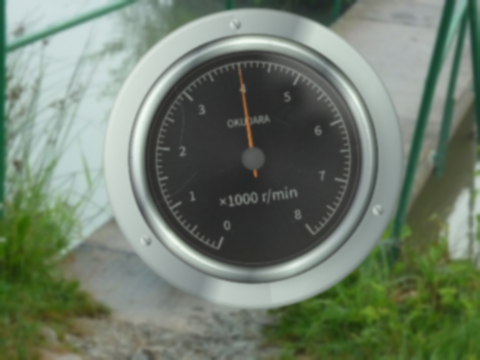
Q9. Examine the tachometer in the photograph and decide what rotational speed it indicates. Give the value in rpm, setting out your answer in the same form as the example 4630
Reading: 4000
